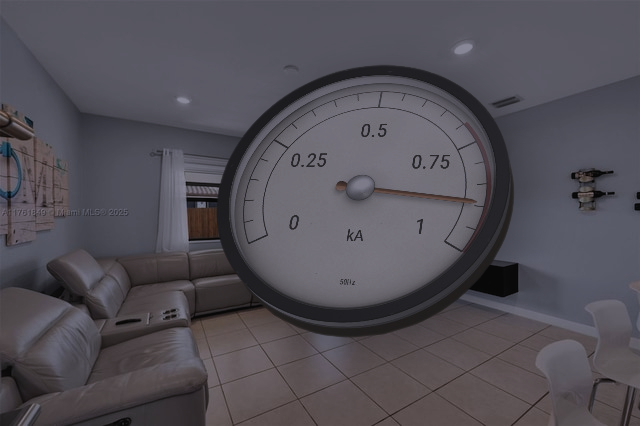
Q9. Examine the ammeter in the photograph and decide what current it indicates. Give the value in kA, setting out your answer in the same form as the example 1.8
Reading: 0.9
